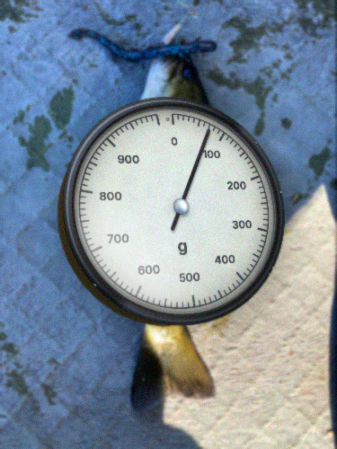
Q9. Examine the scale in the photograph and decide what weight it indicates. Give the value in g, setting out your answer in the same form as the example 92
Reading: 70
